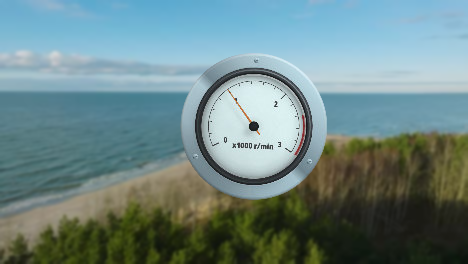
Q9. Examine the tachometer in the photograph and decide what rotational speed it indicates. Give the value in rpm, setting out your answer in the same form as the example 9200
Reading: 1000
